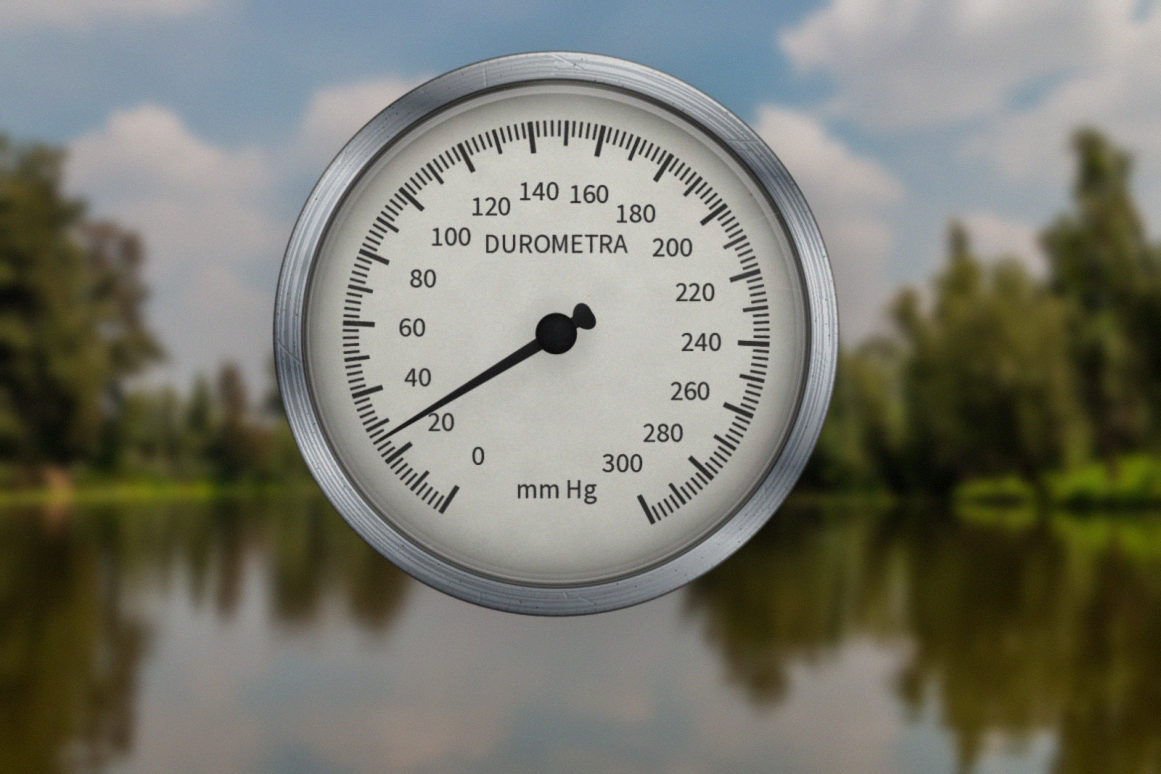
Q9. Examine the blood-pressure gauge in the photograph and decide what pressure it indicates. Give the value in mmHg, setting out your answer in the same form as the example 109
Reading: 26
